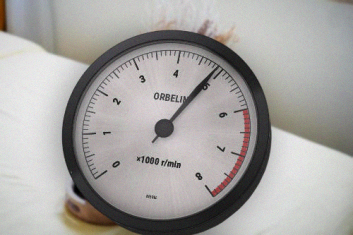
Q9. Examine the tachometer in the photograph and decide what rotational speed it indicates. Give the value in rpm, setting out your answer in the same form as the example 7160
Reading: 4900
